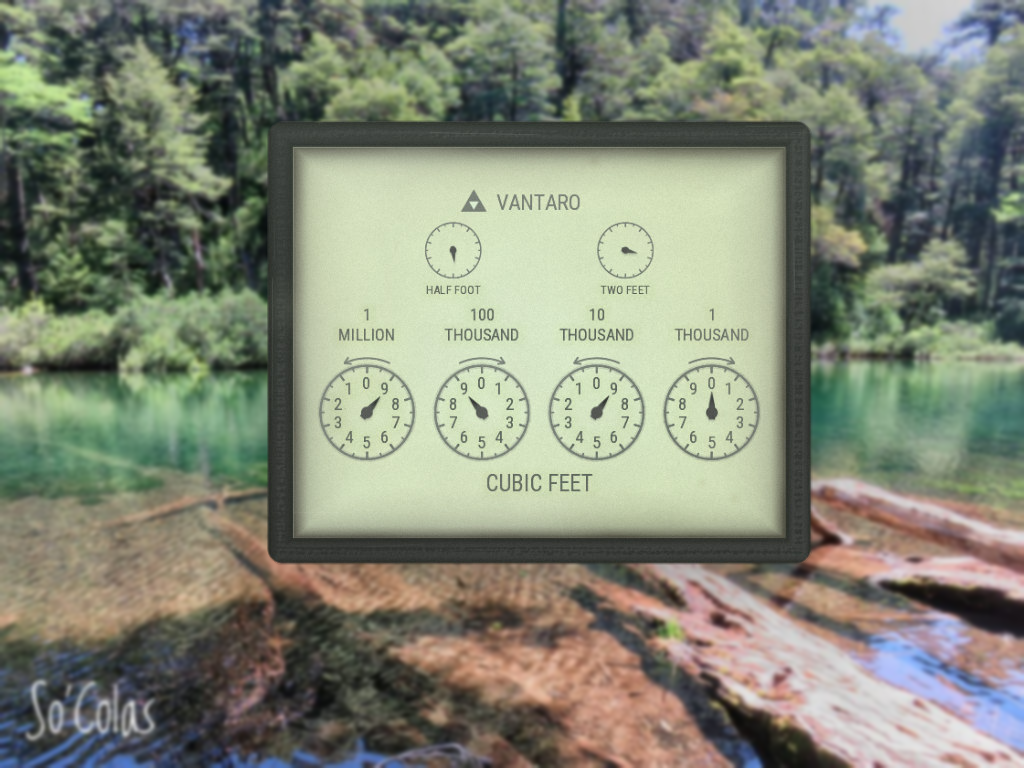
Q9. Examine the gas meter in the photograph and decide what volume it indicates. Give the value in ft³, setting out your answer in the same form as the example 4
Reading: 889000
